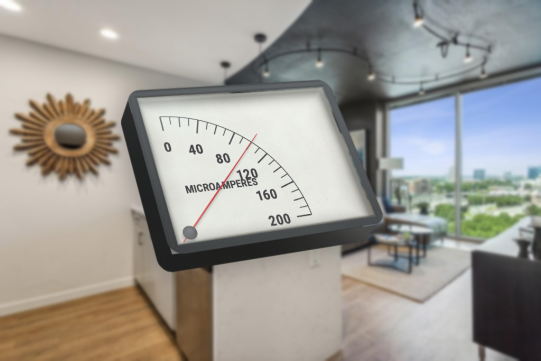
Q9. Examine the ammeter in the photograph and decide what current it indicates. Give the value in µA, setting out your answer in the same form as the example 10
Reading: 100
